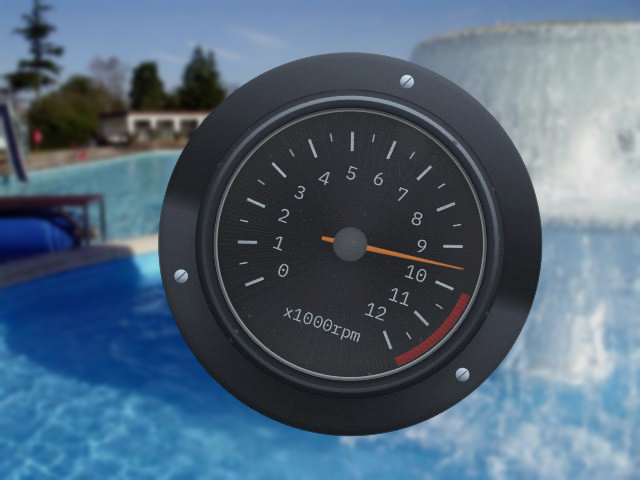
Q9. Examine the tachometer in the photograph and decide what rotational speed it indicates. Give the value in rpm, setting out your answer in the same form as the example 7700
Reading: 9500
